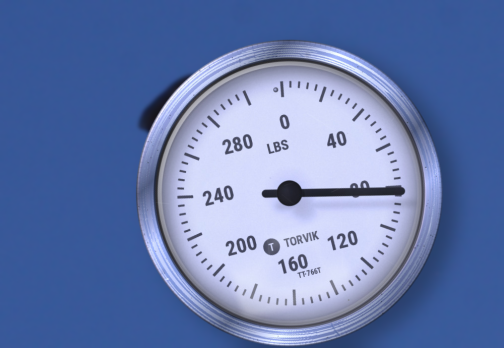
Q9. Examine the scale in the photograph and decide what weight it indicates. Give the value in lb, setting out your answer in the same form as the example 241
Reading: 82
